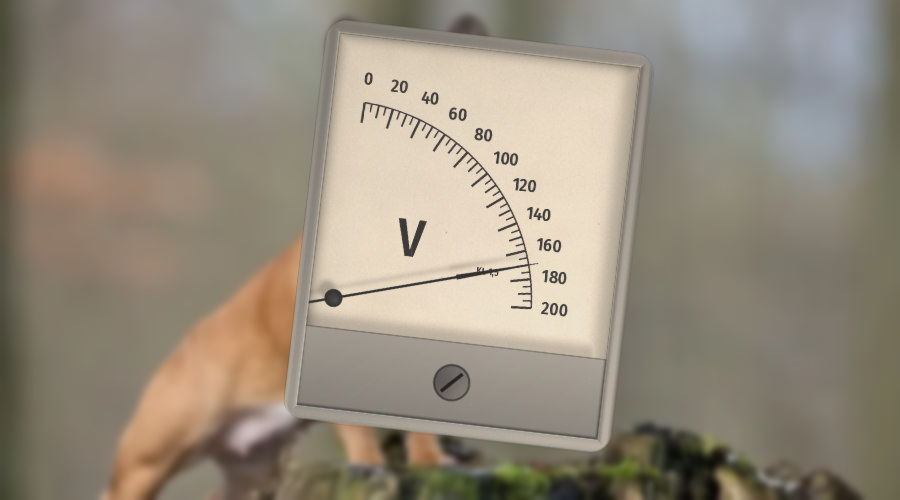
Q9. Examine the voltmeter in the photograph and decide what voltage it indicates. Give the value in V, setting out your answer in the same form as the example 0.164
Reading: 170
